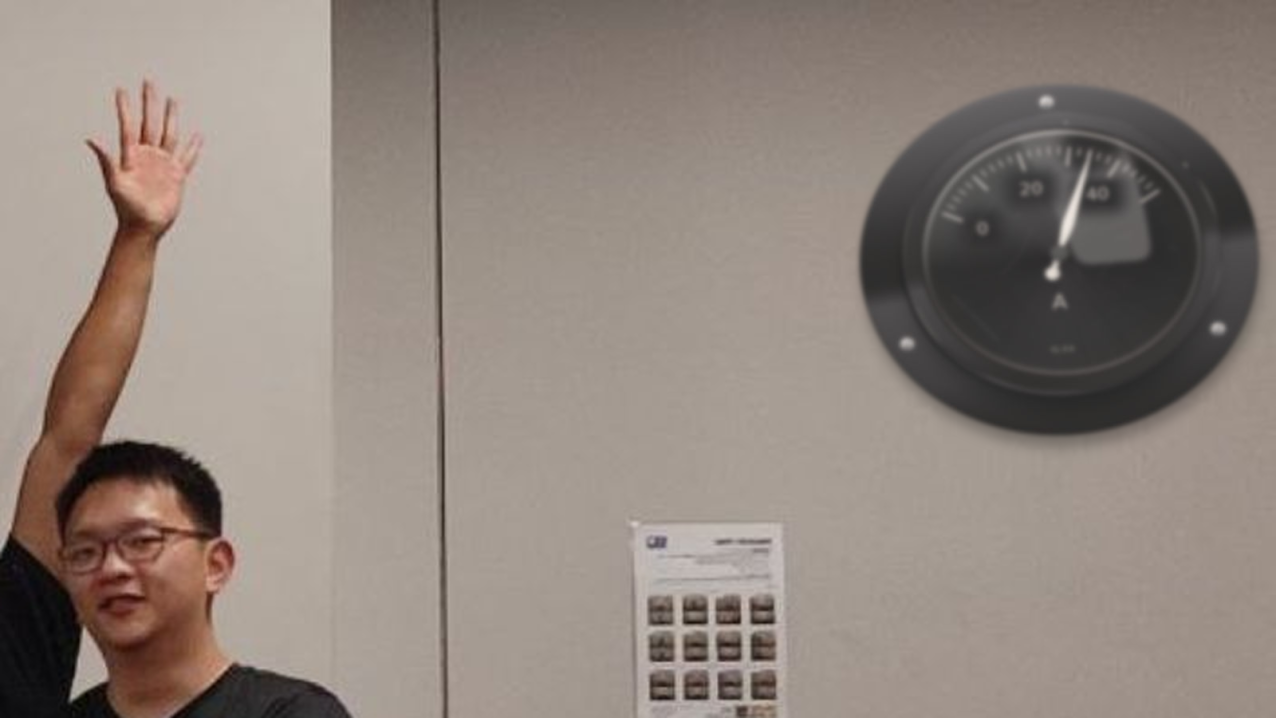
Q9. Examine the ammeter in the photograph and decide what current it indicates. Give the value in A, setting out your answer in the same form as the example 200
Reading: 34
